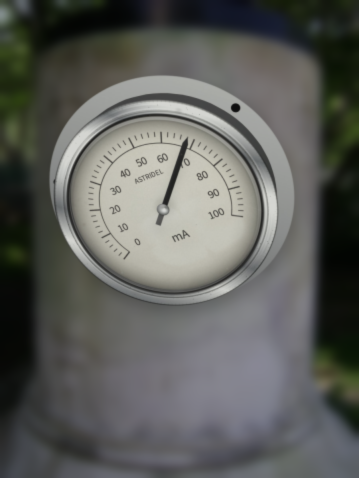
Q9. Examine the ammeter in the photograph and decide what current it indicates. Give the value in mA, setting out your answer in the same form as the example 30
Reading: 68
